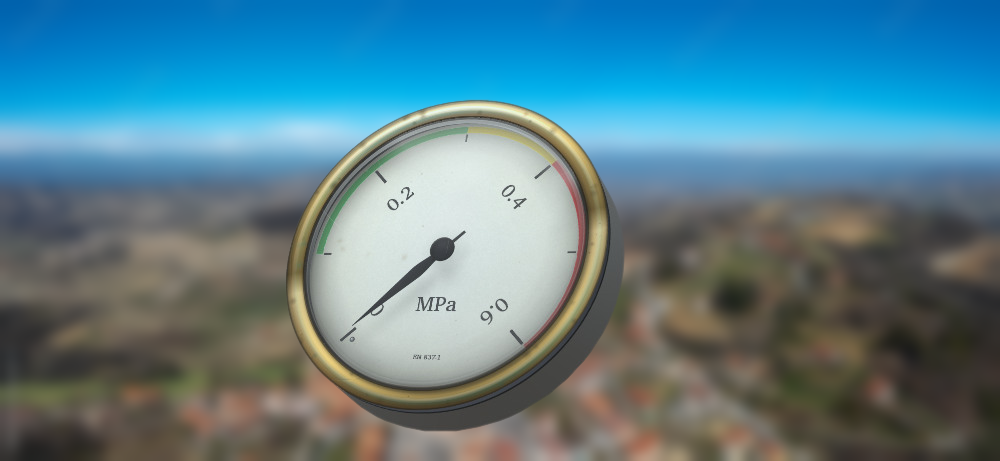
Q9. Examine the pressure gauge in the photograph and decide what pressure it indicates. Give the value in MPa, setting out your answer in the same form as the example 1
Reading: 0
